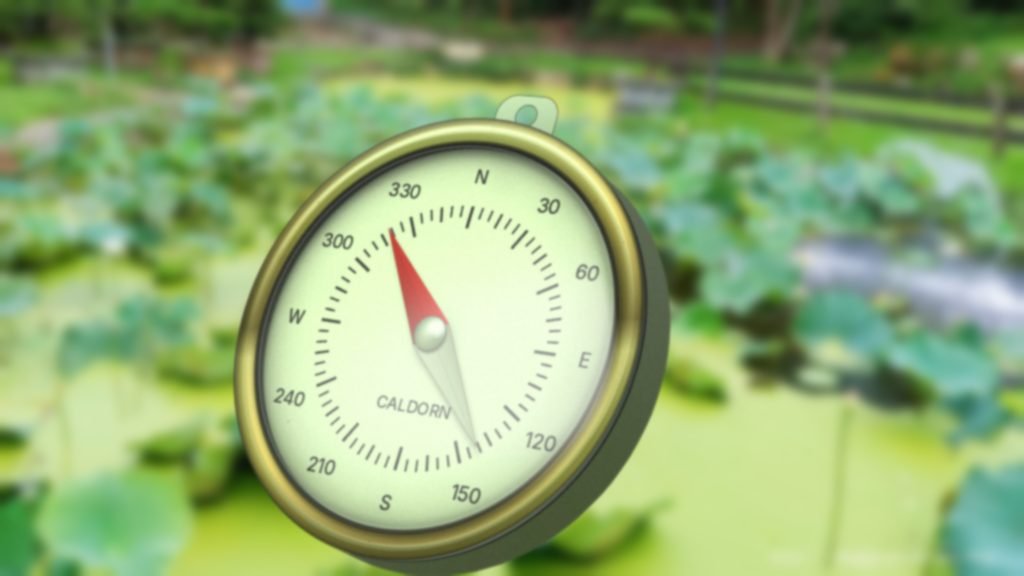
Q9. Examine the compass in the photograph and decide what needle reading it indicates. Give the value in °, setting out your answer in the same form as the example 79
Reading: 320
